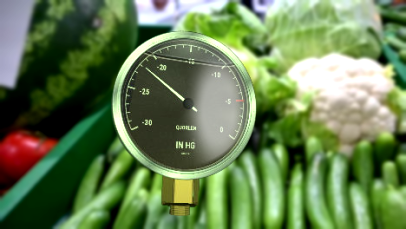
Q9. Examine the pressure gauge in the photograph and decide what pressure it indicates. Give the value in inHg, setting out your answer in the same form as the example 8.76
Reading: -22
